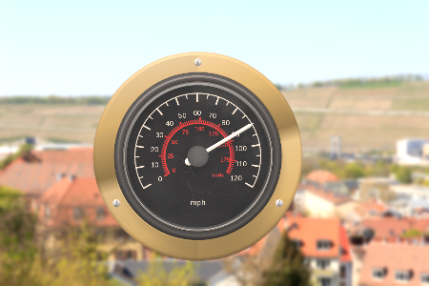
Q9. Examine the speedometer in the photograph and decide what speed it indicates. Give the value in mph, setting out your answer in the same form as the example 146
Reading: 90
